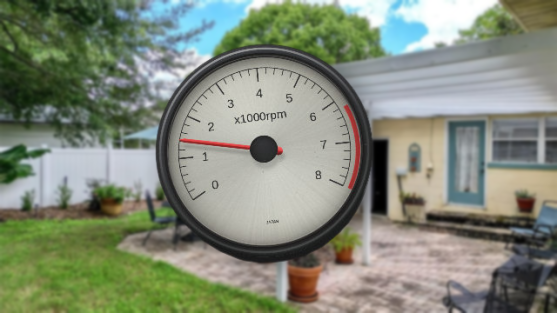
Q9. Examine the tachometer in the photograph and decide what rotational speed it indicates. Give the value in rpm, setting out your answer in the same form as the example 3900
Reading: 1400
